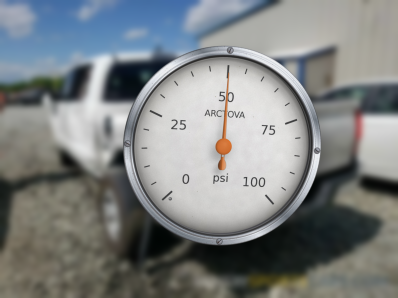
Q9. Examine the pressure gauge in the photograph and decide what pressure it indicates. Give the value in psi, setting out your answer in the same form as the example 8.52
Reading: 50
